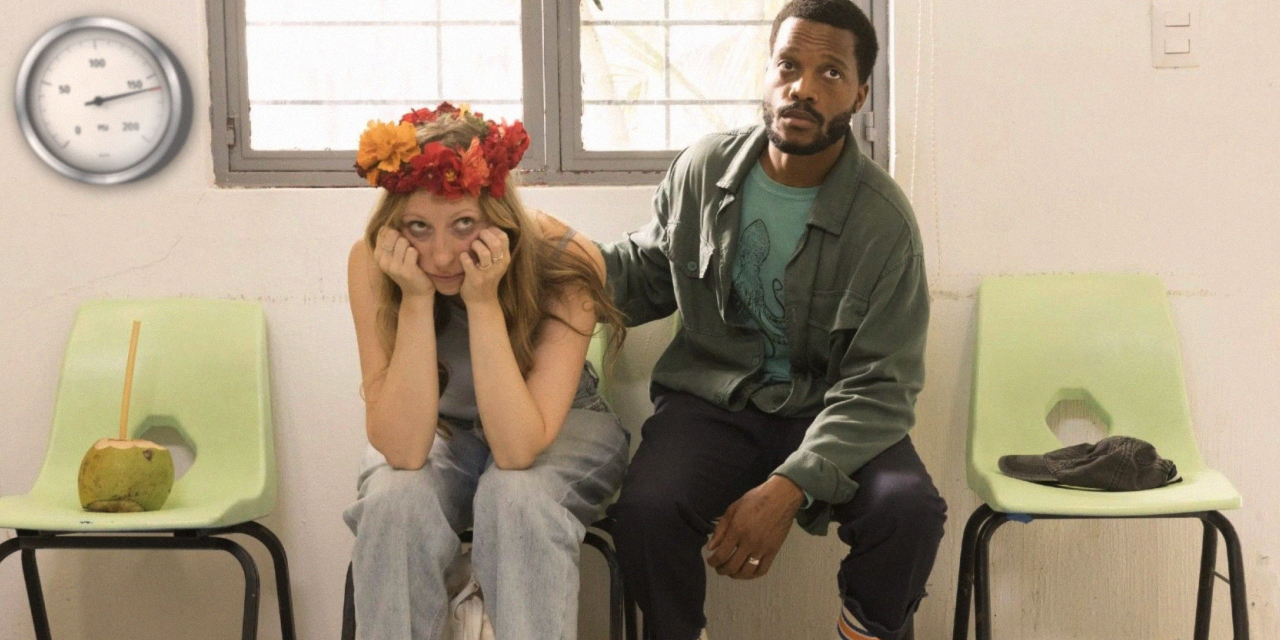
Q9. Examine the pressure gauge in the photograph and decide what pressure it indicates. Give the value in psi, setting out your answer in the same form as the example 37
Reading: 160
